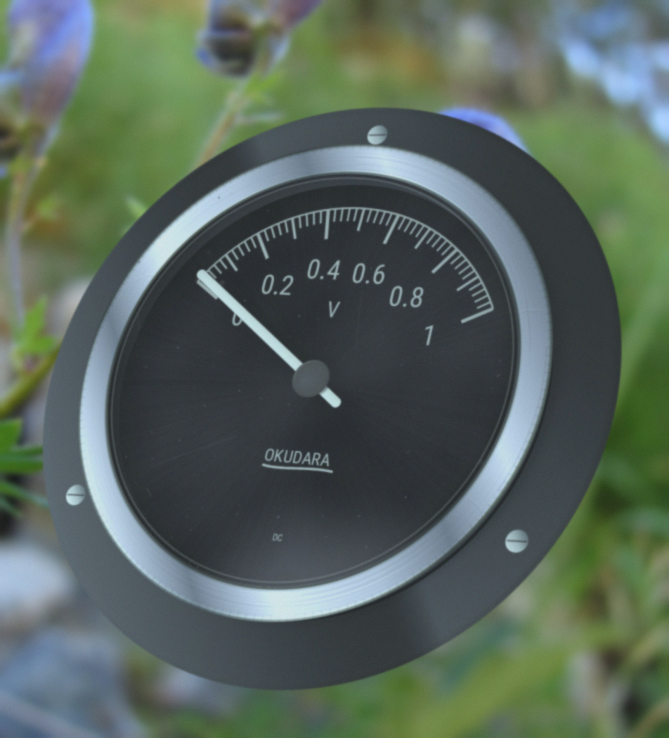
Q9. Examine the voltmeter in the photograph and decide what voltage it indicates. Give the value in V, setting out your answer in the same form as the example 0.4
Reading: 0.02
